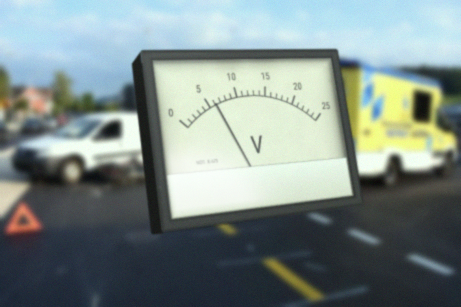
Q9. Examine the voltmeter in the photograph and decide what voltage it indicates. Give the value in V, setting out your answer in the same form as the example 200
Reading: 6
